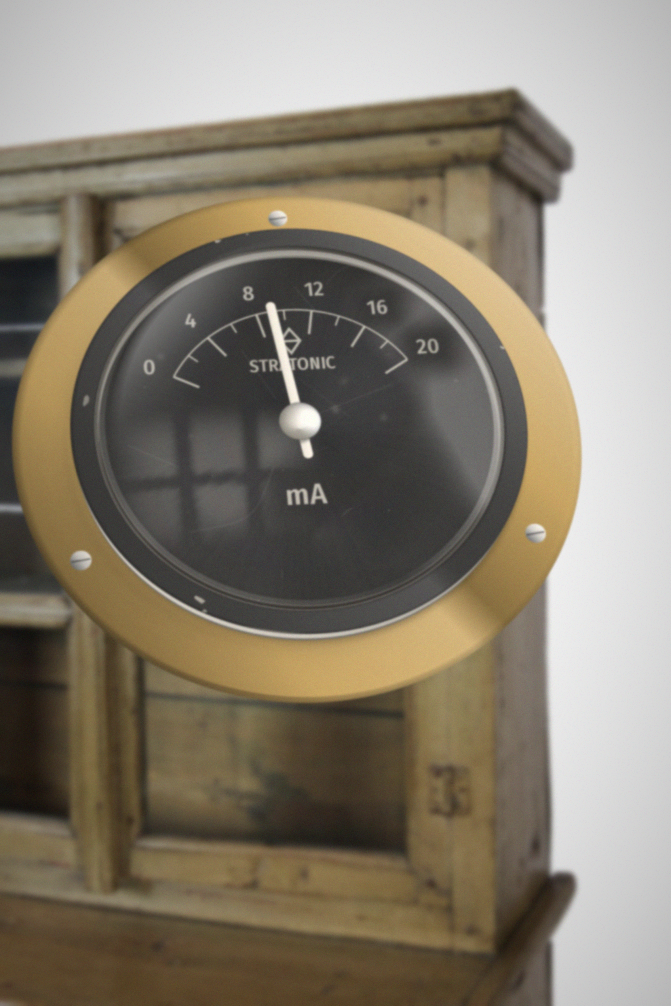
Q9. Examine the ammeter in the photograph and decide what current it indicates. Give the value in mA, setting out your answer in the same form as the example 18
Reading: 9
